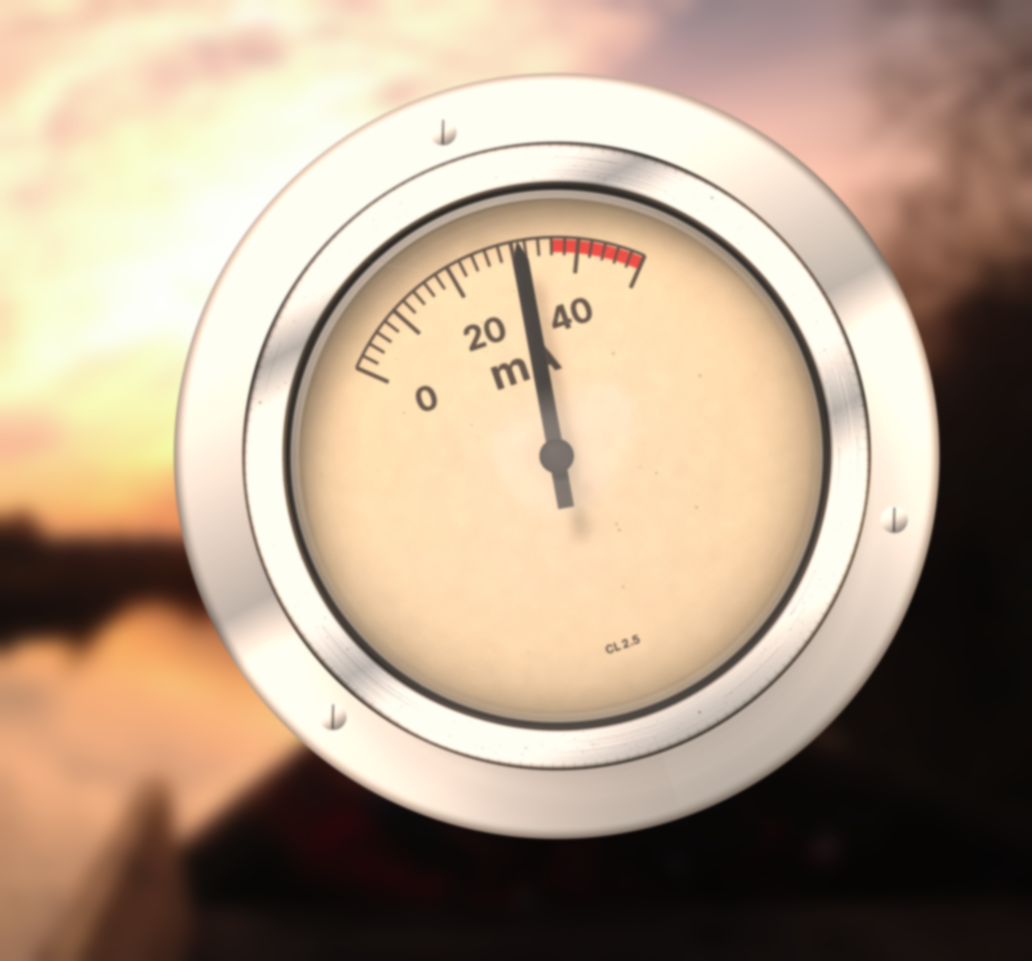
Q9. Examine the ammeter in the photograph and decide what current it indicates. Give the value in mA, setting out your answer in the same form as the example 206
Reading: 31
